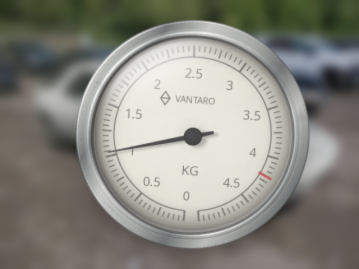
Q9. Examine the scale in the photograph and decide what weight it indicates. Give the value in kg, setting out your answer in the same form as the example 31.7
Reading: 1.05
